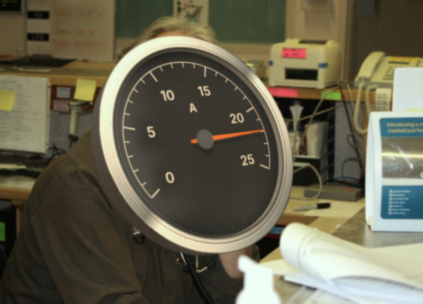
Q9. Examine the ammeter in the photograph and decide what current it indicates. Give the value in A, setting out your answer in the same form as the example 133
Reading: 22
